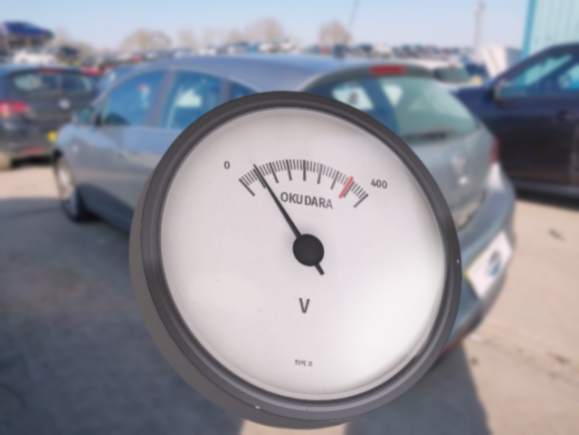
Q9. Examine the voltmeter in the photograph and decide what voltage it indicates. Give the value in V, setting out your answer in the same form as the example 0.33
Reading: 50
